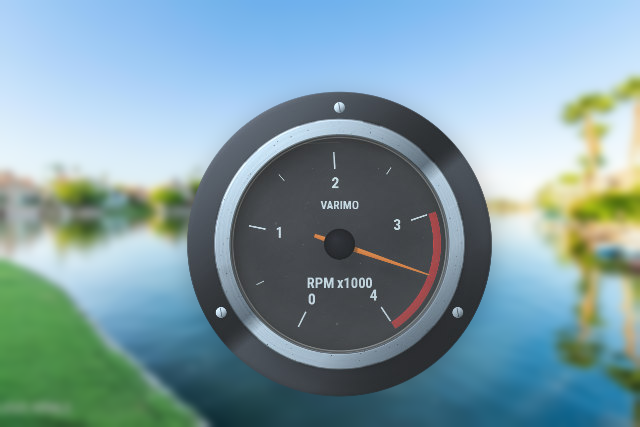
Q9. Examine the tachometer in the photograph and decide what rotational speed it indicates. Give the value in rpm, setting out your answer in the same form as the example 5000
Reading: 3500
